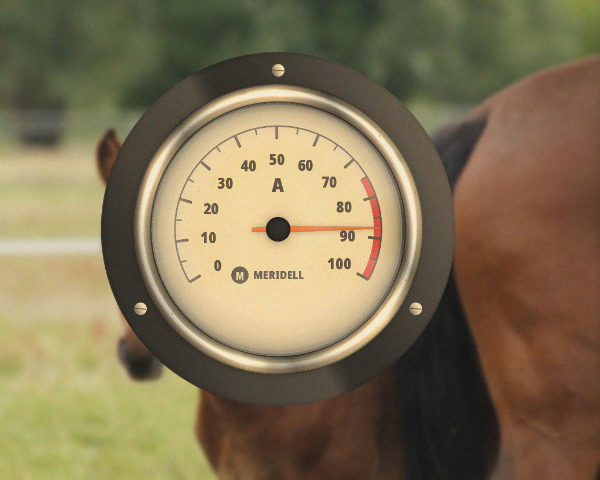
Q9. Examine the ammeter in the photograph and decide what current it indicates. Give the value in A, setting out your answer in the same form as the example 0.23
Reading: 87.5
